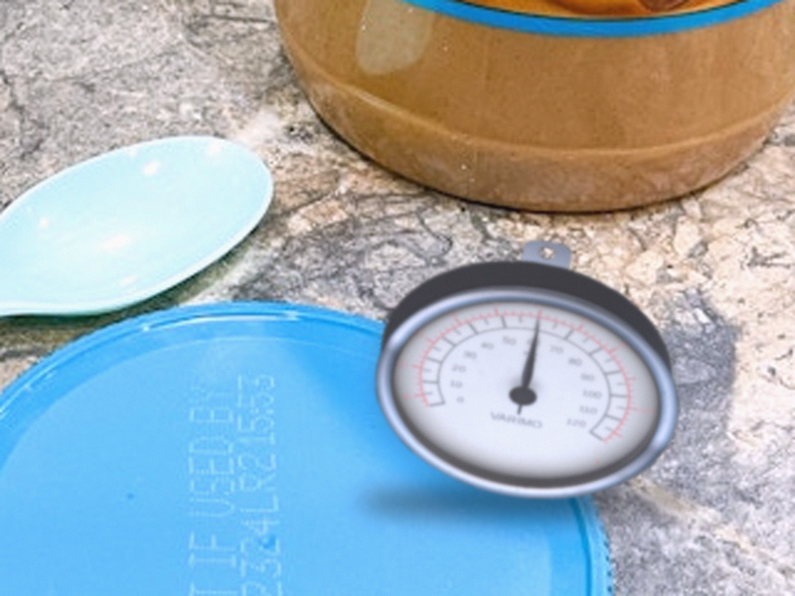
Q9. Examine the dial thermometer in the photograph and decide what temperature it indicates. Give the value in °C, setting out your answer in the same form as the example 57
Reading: 60
